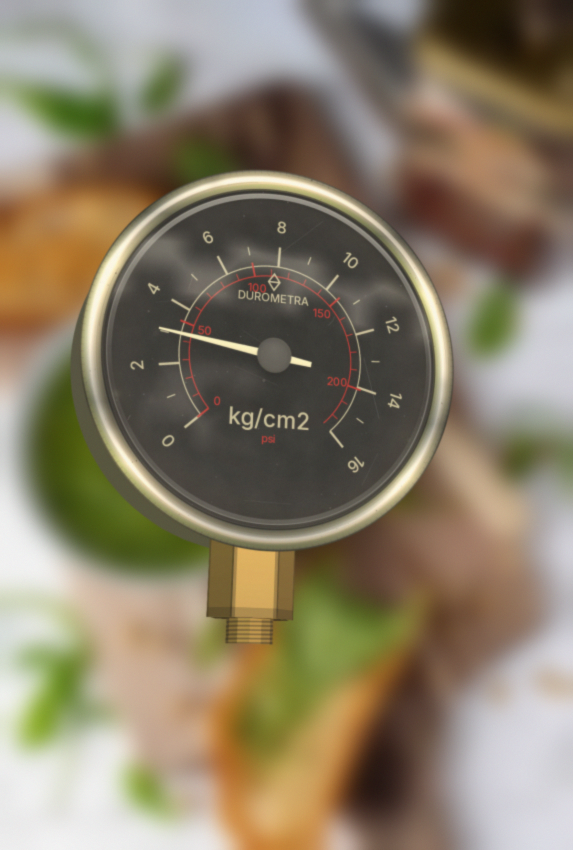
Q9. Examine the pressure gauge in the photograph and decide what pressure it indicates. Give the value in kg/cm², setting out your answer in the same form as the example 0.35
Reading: 3
